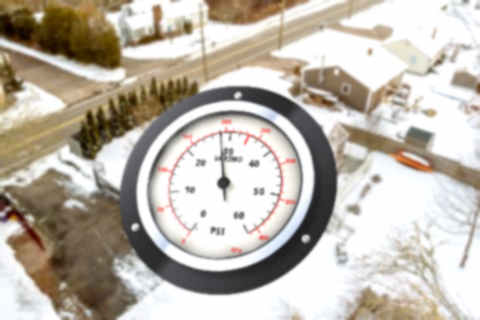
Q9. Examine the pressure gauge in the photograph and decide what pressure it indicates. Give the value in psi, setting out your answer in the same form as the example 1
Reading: 28
